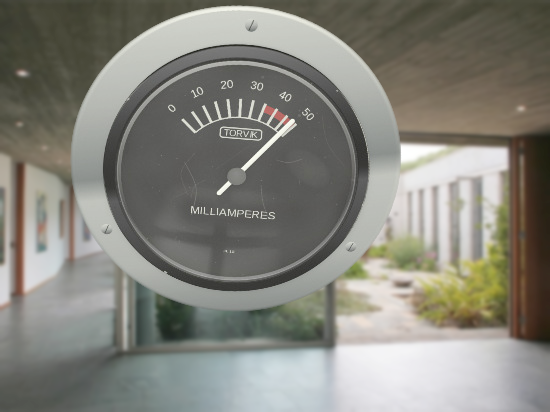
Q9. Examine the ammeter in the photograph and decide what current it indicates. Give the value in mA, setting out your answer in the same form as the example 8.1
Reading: 47.5
